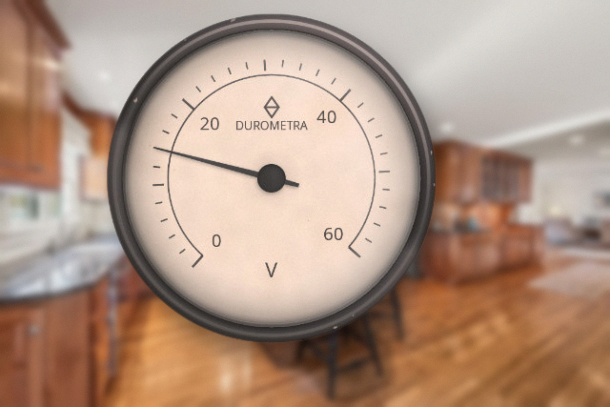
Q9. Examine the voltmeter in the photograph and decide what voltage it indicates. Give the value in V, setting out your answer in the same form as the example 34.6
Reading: 14
